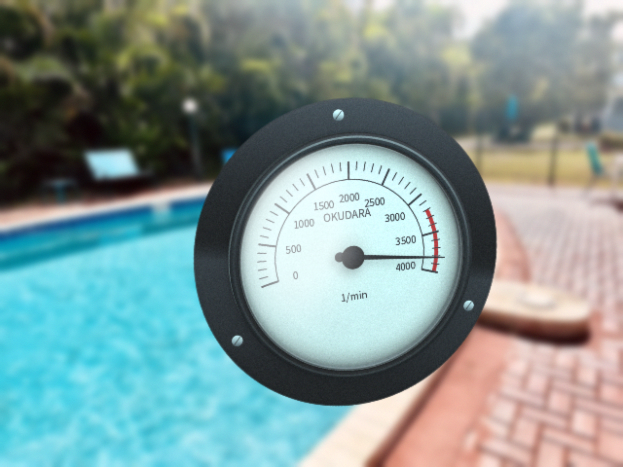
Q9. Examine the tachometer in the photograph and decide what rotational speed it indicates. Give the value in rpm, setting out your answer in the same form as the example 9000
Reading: 3800
